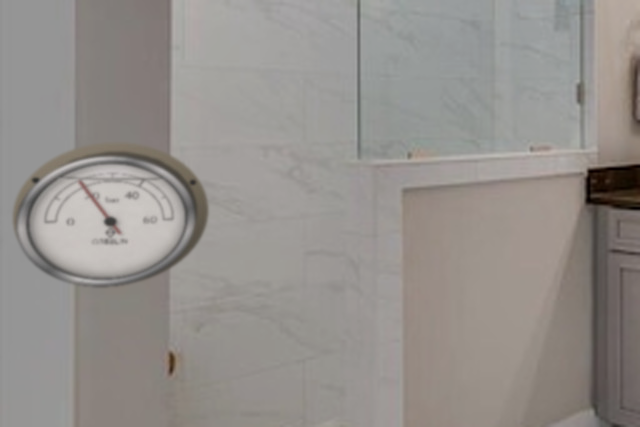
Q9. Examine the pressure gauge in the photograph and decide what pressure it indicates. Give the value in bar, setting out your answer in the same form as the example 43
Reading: 20
